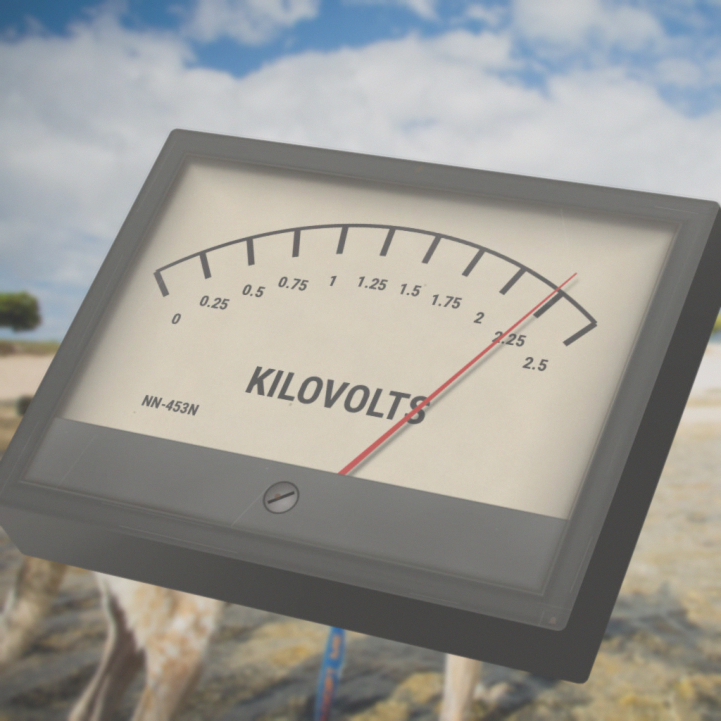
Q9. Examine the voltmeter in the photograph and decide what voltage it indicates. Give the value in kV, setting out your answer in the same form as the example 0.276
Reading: 2.25
